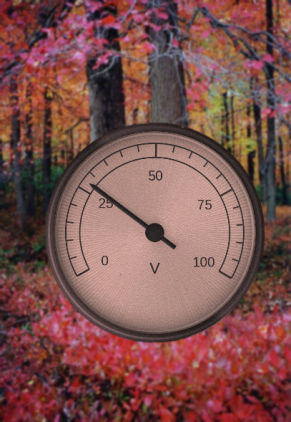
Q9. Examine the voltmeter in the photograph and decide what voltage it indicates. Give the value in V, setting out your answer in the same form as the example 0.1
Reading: 27.5
